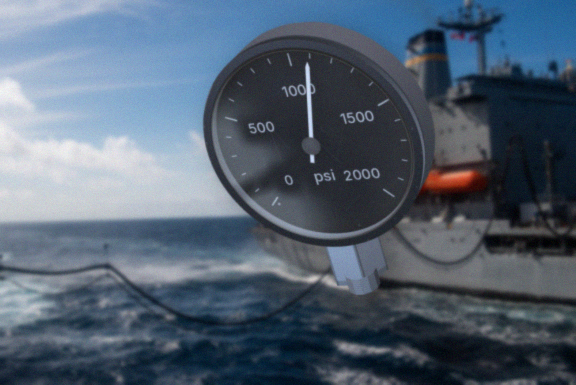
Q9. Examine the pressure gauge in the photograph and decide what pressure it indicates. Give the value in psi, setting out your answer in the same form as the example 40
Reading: 1100
